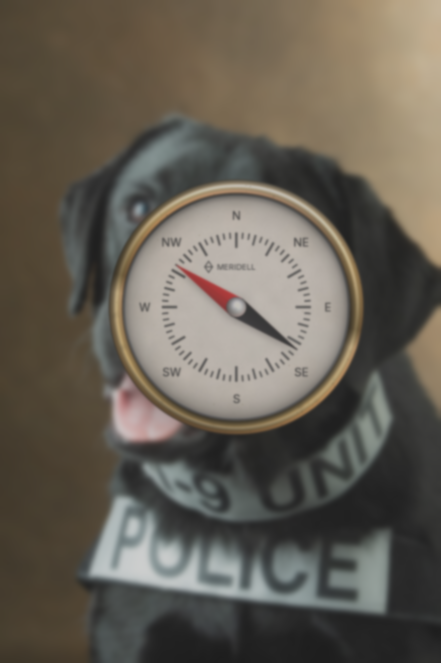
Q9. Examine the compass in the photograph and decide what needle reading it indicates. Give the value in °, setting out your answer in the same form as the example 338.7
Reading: 305
